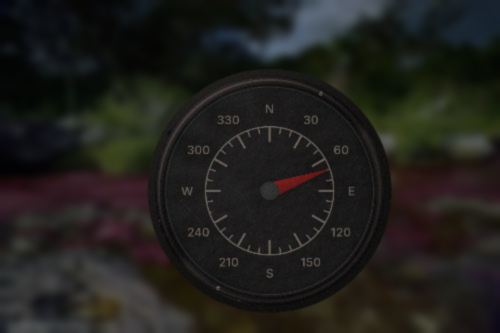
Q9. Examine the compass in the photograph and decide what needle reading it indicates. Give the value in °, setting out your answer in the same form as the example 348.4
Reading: 70
